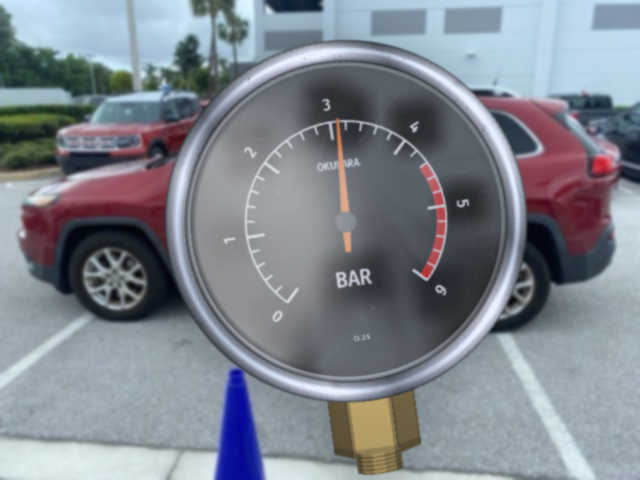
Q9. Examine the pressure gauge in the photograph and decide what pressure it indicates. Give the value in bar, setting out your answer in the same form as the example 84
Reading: 3.1
